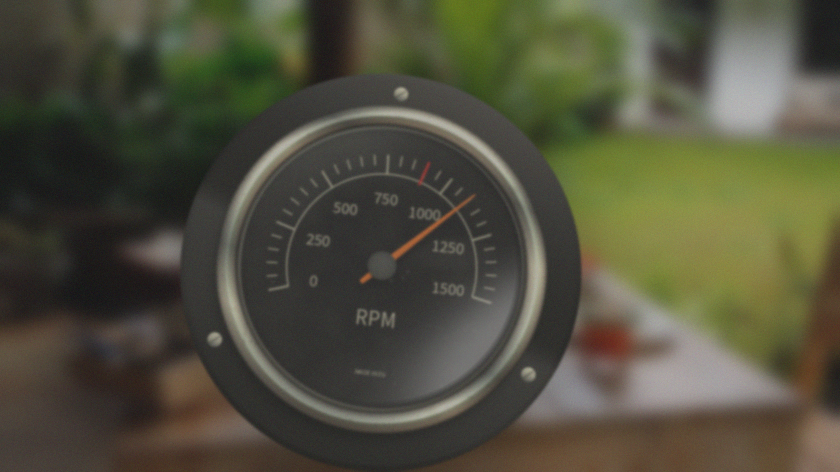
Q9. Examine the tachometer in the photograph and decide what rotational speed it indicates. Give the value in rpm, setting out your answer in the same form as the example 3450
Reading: 1100
